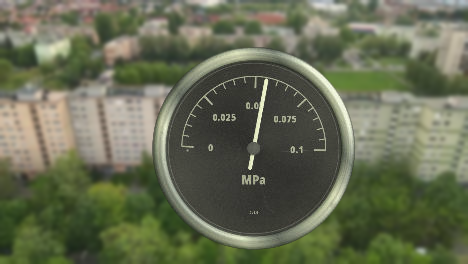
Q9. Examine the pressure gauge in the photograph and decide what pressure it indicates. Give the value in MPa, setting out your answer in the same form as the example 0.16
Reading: 0.055
